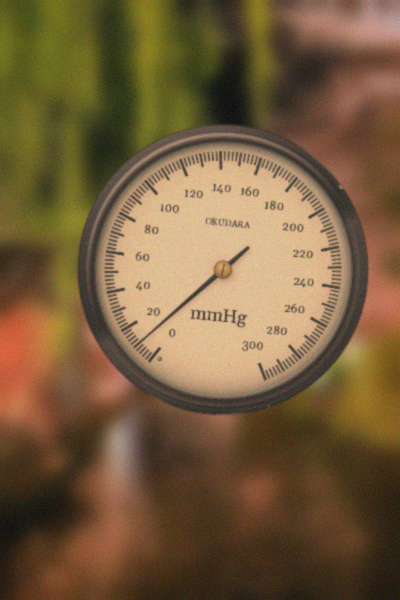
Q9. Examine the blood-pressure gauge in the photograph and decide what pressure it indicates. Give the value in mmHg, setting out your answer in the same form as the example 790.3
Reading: 10
